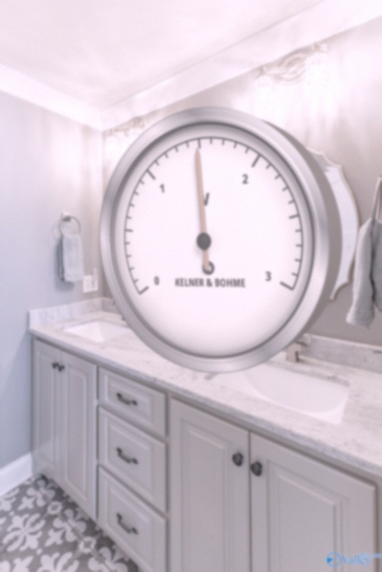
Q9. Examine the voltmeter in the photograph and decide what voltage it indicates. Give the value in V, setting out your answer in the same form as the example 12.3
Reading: 1.5
